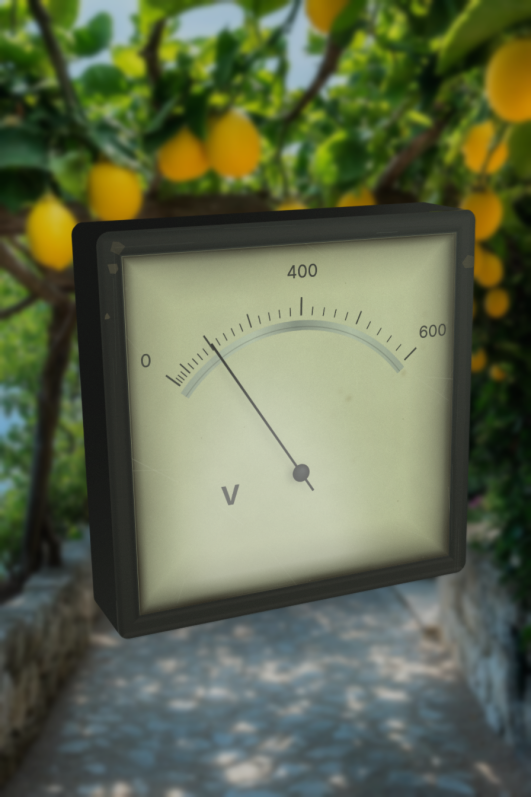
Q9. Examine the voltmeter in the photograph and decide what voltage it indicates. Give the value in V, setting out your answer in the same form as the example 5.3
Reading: 200
